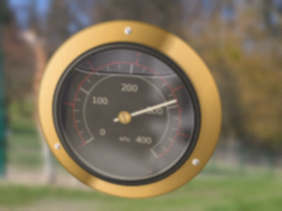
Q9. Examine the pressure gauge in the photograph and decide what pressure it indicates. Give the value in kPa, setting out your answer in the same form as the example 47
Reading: 290
